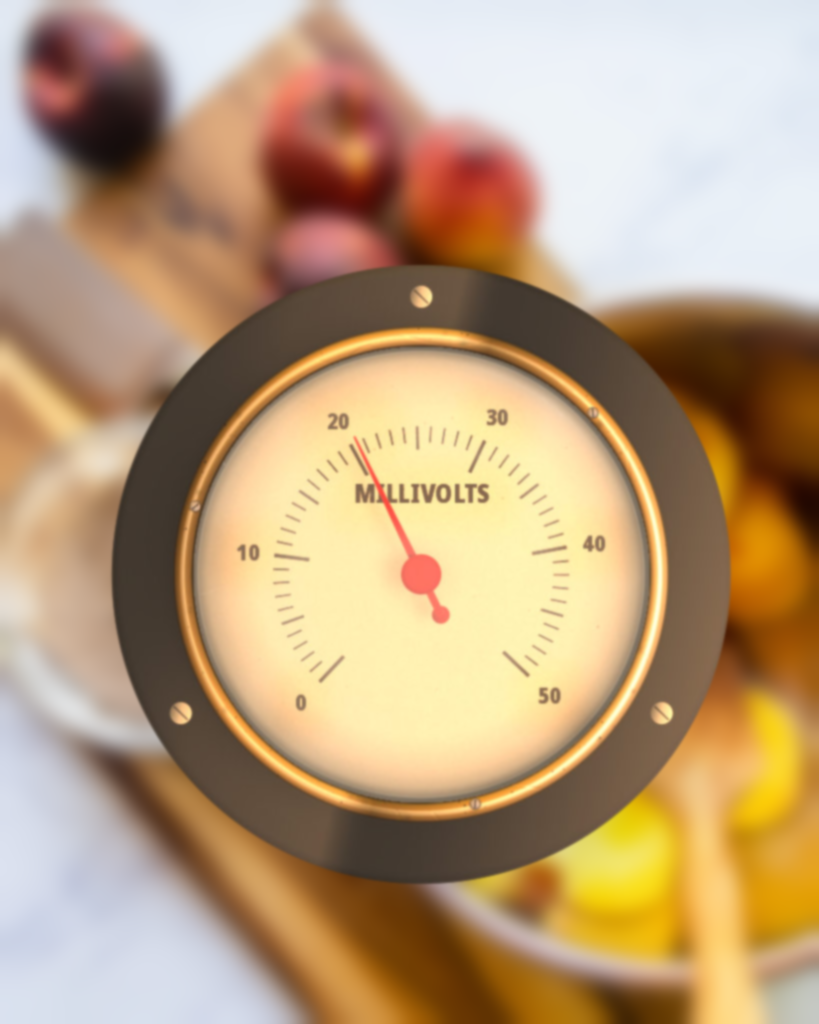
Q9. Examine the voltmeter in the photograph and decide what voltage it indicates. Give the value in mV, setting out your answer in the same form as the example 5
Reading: 20.5
